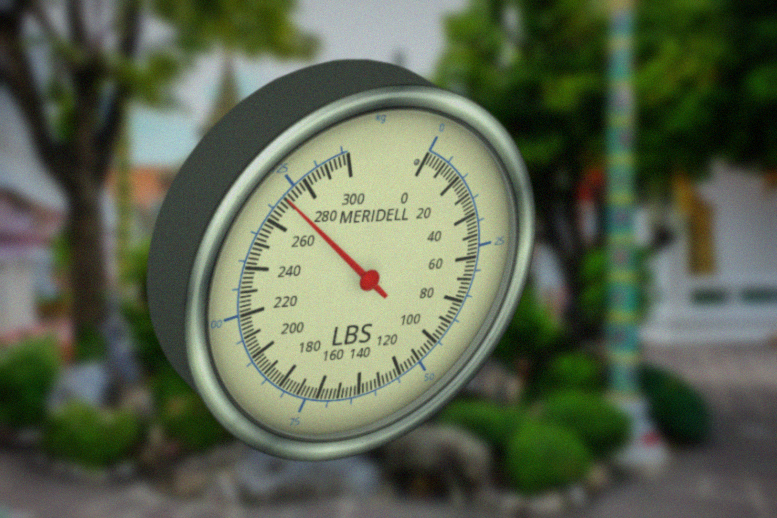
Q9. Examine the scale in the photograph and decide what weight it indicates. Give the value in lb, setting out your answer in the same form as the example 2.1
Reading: 270
